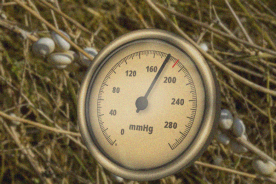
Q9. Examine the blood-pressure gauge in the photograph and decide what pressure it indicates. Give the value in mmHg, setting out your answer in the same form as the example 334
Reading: 180
